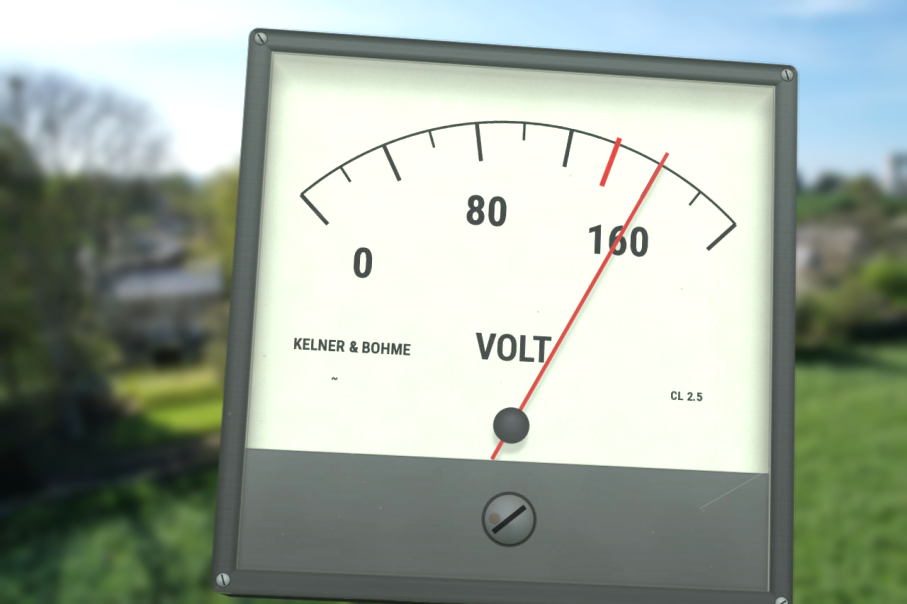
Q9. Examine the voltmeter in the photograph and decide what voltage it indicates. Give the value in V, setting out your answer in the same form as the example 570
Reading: 160
